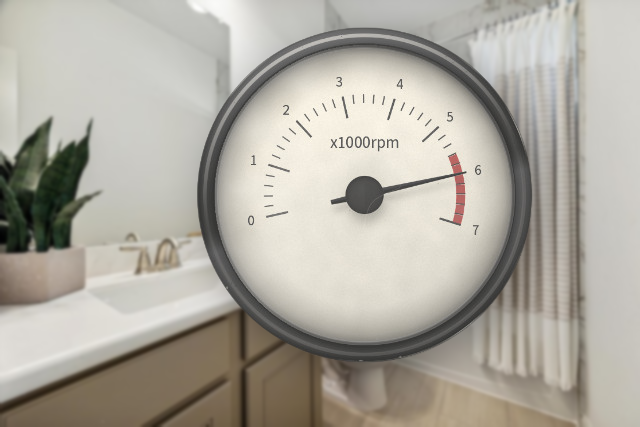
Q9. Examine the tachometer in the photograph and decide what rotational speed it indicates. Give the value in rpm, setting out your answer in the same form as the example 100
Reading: 6000
